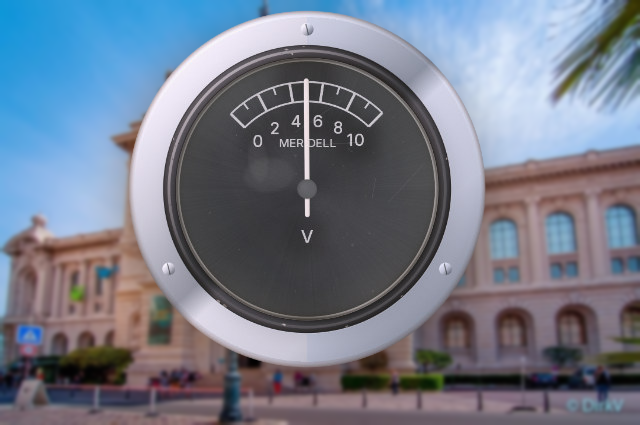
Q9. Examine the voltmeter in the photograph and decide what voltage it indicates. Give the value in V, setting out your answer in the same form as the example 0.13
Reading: 5
